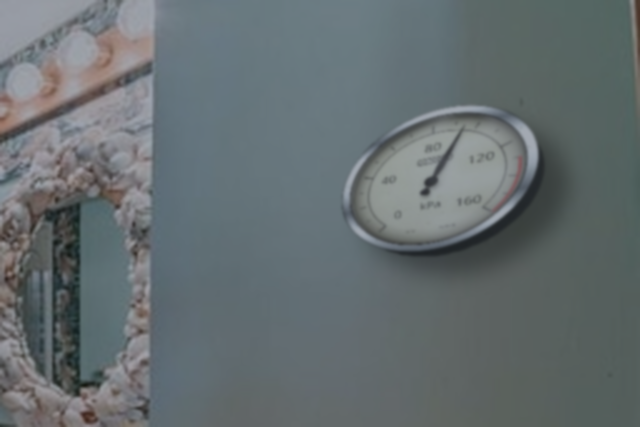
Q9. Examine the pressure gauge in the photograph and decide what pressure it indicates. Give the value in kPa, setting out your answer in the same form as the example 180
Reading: 95
